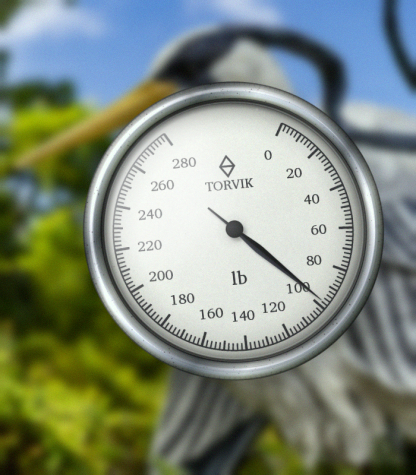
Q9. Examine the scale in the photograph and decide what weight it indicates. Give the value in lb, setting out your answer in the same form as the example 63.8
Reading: 98
